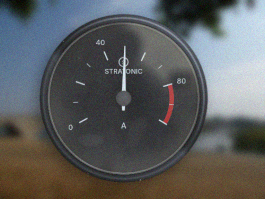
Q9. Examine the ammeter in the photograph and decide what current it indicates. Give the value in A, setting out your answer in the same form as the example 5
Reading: 50
